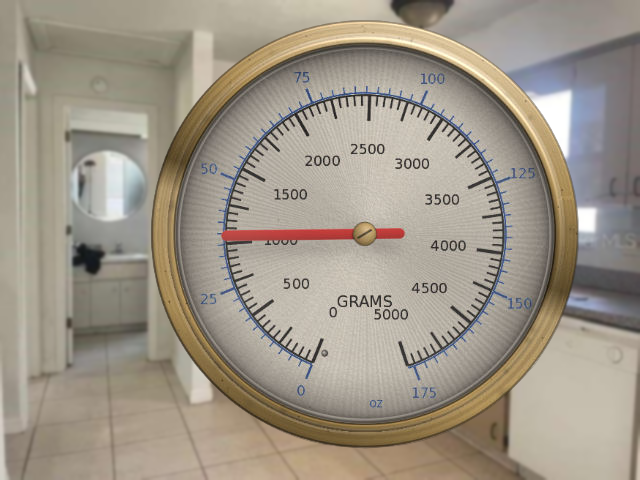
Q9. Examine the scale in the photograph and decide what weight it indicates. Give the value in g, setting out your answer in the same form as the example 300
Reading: 1050
